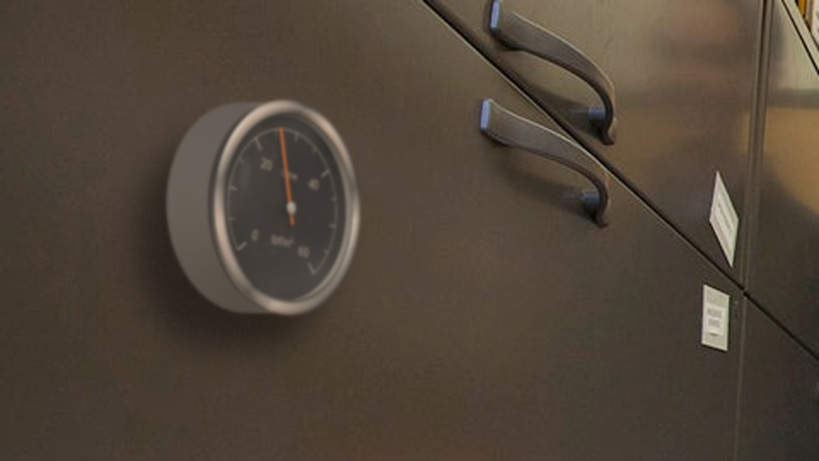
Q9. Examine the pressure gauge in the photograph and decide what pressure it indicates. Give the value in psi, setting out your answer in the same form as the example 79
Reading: 25
